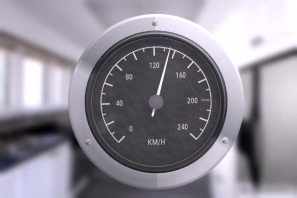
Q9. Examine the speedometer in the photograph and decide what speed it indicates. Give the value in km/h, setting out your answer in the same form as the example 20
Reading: 135
